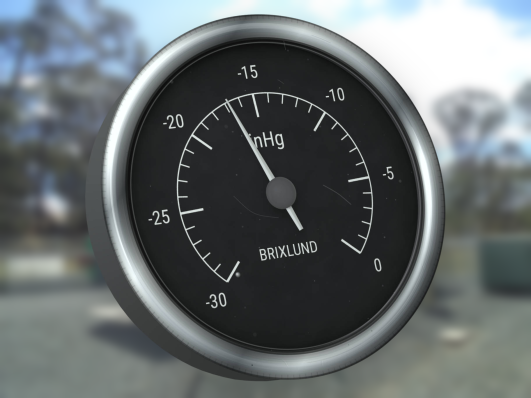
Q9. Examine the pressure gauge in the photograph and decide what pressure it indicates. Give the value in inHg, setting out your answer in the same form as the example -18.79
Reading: -17
